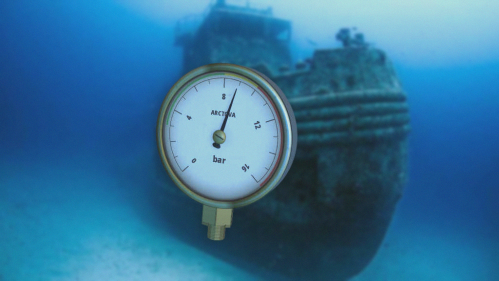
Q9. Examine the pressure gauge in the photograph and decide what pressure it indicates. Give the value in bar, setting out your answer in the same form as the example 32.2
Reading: 9
